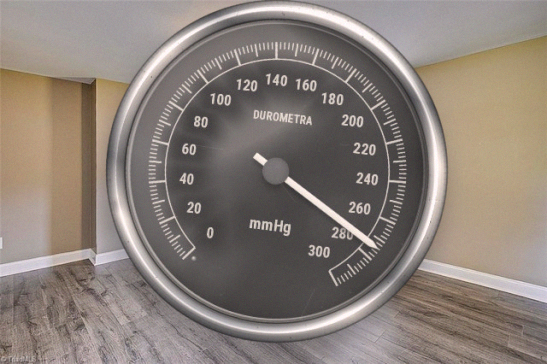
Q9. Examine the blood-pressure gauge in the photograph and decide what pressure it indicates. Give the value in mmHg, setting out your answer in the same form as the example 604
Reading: 274
